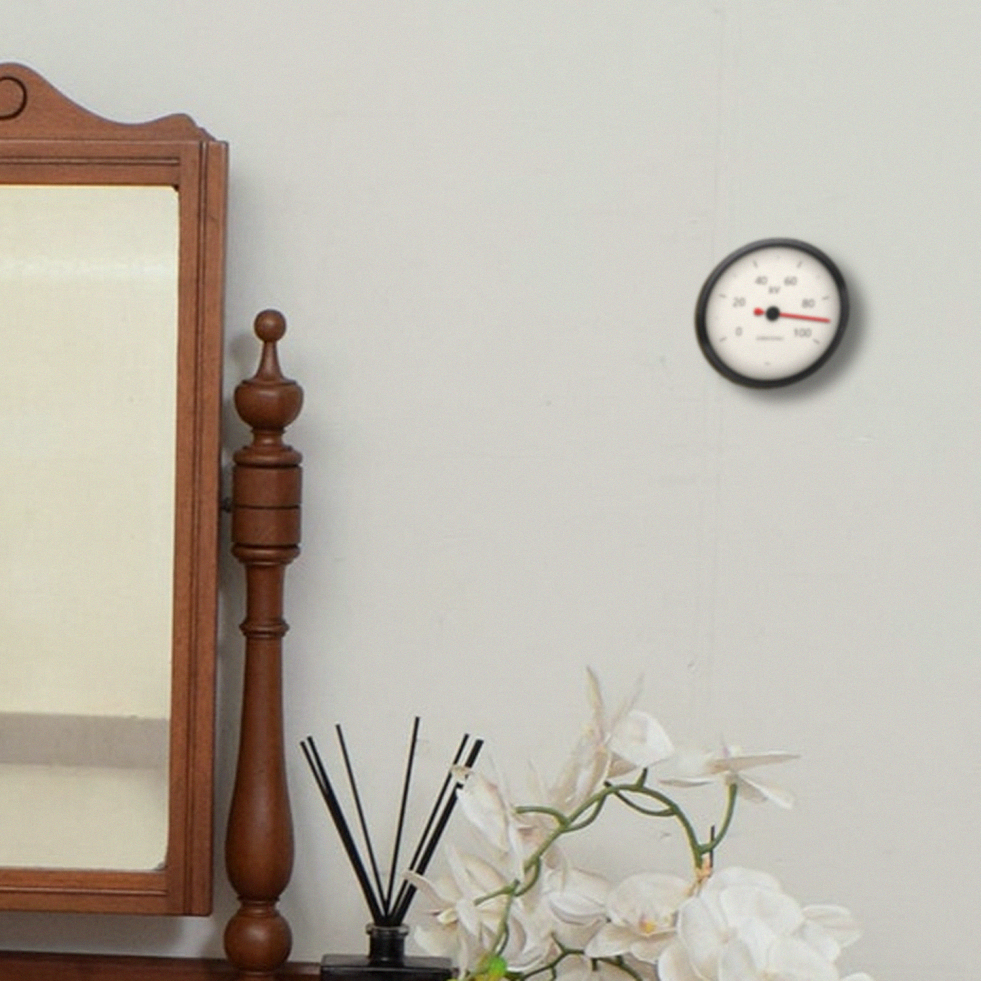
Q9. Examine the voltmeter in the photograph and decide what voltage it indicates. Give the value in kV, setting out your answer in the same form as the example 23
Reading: 90
